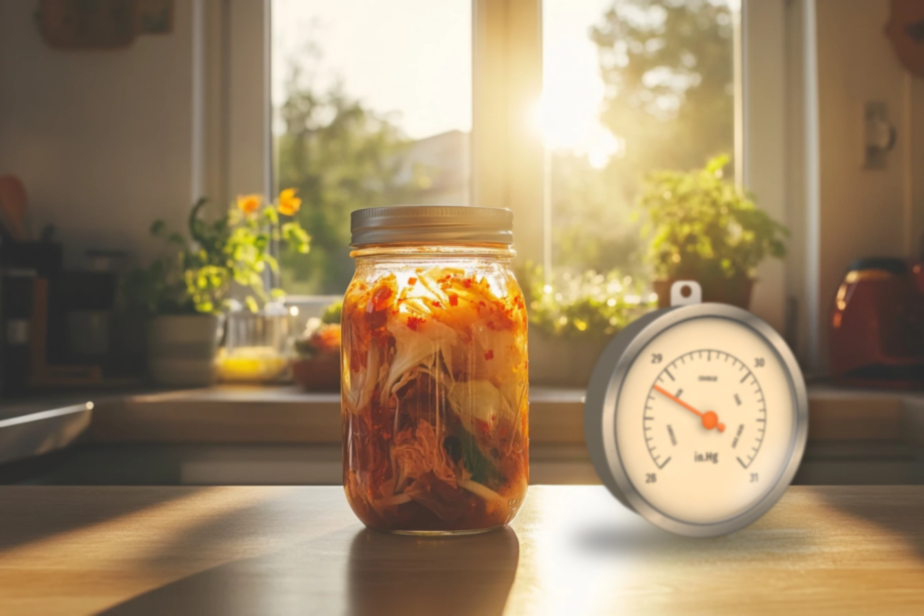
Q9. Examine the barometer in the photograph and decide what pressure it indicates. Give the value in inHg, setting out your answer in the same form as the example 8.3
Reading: 28.8
